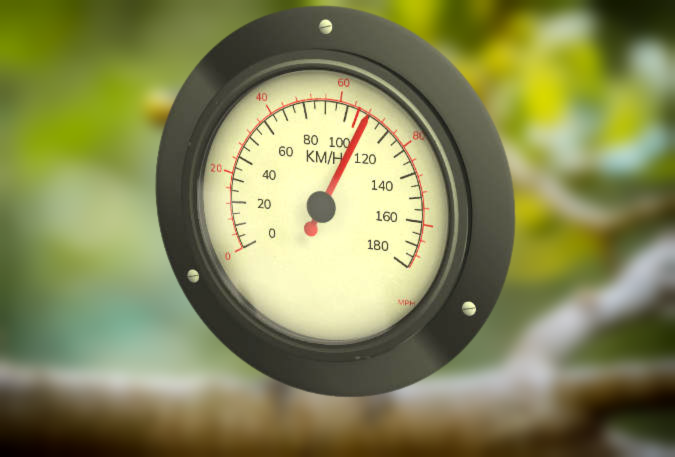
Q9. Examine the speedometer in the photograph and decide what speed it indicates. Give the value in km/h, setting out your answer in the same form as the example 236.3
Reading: 110
